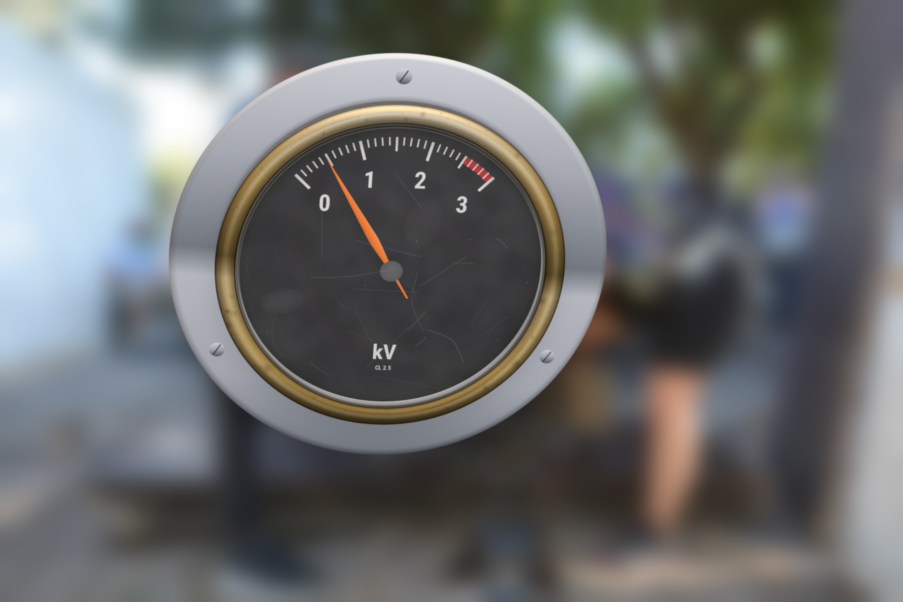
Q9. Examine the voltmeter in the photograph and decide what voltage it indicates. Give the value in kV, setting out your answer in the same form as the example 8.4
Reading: 0.5
